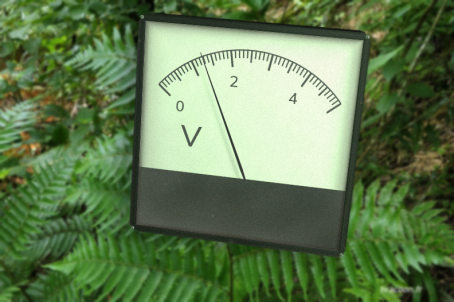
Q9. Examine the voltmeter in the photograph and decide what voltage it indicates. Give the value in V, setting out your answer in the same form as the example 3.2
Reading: 1.3
